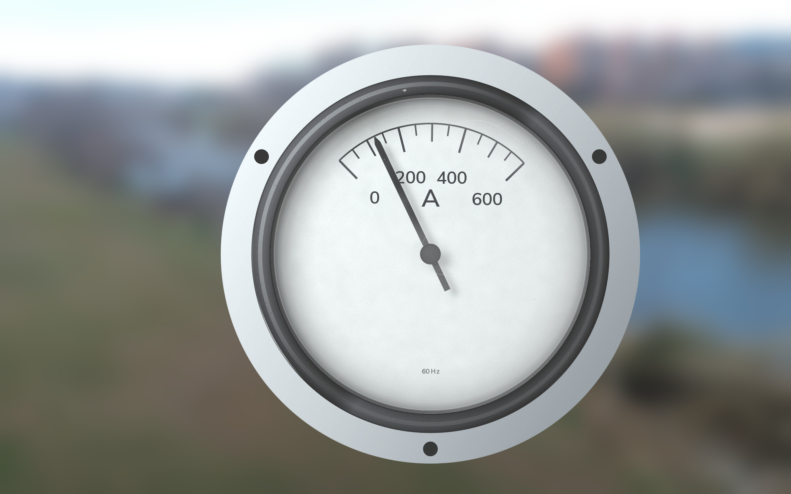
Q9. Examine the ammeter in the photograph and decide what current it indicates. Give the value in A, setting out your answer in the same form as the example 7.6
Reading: 125
